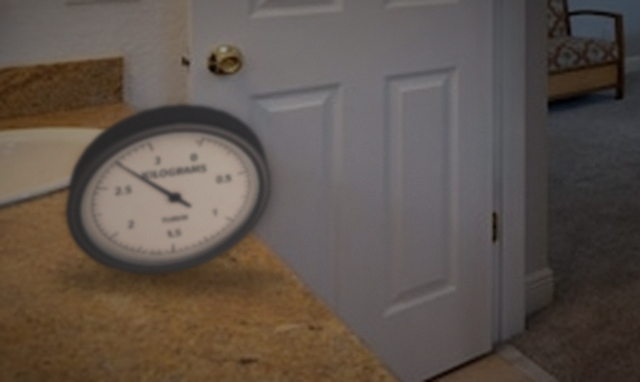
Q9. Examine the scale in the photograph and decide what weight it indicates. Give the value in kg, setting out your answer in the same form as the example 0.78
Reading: 2.75
